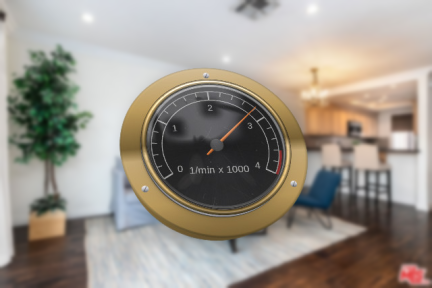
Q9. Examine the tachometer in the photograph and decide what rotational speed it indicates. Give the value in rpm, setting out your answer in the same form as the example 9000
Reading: 2800
